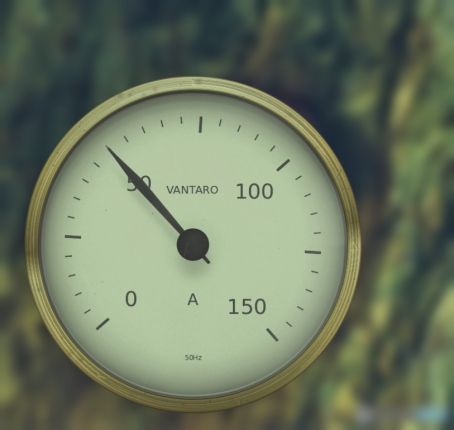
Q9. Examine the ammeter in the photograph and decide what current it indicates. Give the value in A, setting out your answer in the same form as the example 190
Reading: 50
